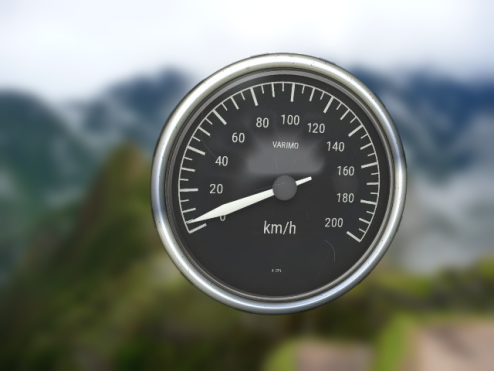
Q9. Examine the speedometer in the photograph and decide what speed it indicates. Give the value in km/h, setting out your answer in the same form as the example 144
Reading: 5
